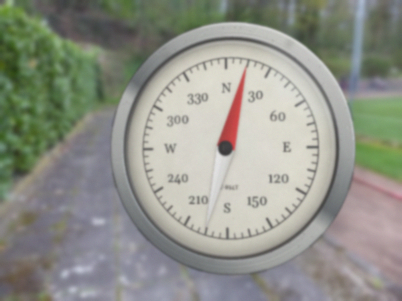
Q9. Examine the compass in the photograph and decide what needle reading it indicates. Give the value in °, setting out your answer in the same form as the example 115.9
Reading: 15
